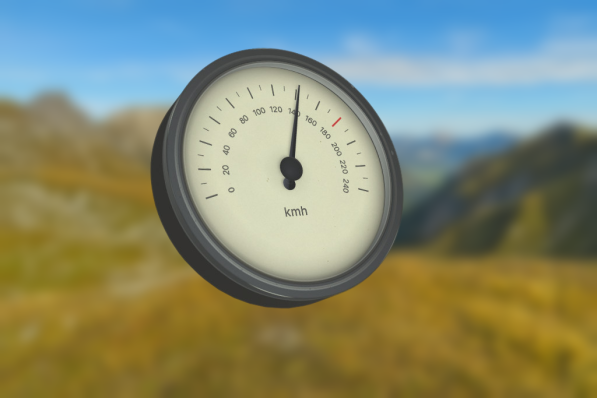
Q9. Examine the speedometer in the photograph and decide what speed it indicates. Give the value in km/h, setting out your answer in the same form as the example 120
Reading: 140
